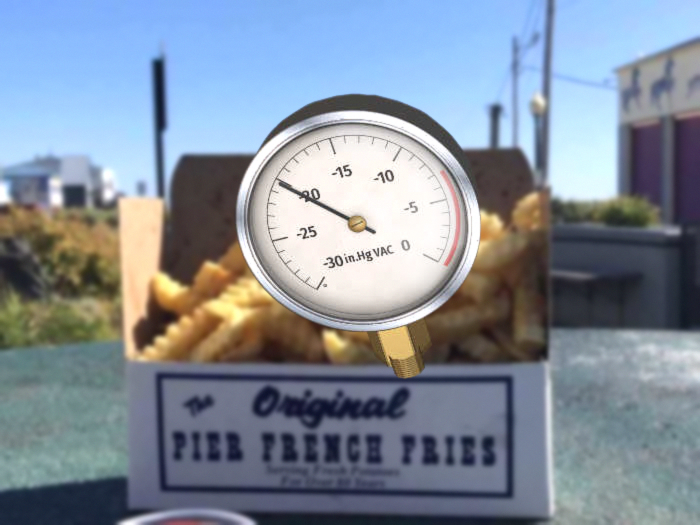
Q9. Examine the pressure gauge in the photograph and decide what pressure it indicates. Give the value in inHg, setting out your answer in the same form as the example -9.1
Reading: -20
